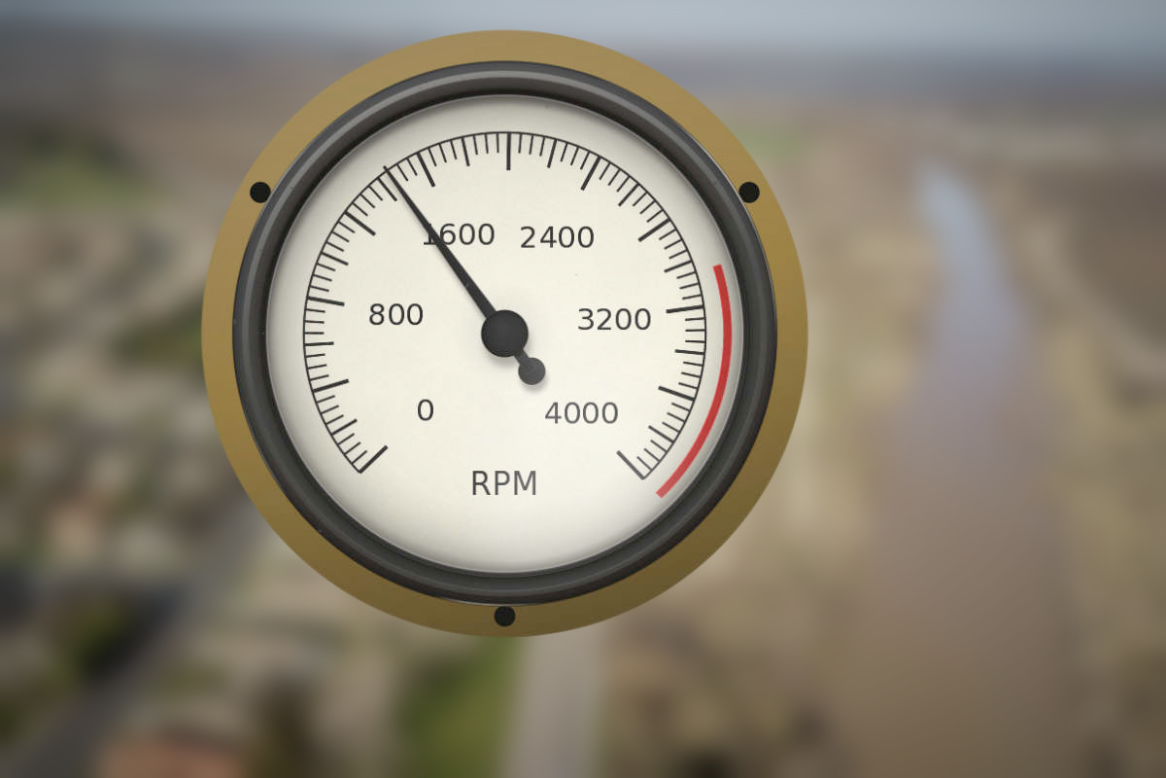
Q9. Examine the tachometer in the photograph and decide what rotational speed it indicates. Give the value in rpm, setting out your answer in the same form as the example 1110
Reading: 1450
